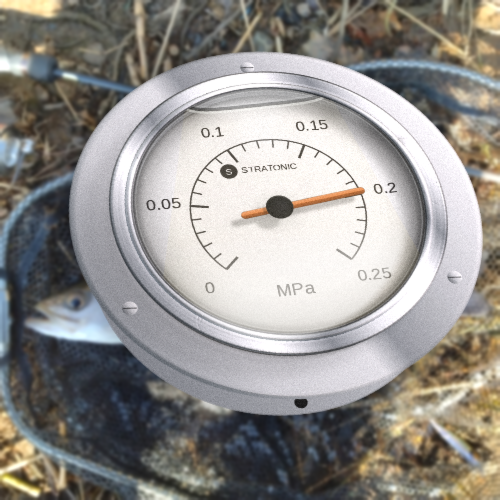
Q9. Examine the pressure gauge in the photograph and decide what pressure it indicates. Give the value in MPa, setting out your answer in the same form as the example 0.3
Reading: 0.2
